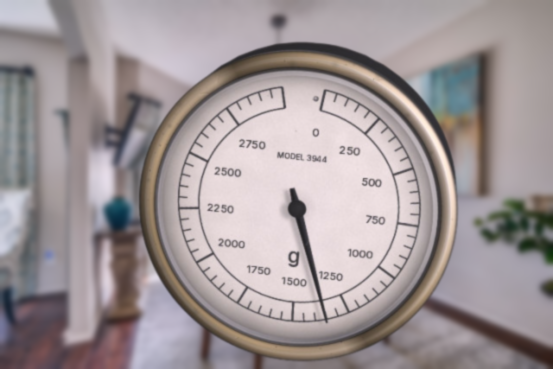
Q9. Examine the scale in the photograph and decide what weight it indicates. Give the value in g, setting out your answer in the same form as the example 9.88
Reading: 1350
